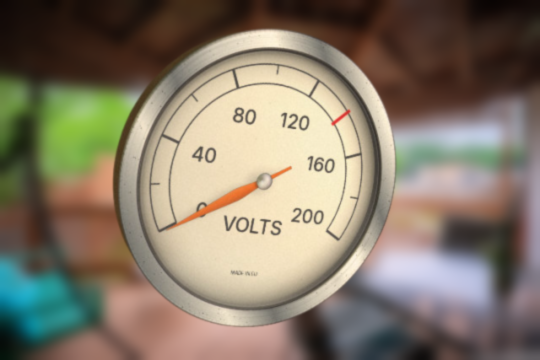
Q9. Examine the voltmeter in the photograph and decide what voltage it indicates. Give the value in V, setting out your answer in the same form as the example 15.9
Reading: 0
